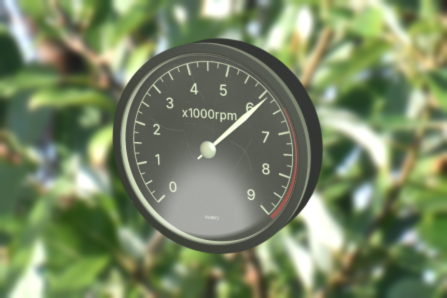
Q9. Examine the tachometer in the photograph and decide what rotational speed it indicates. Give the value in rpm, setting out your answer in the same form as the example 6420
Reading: 6125
